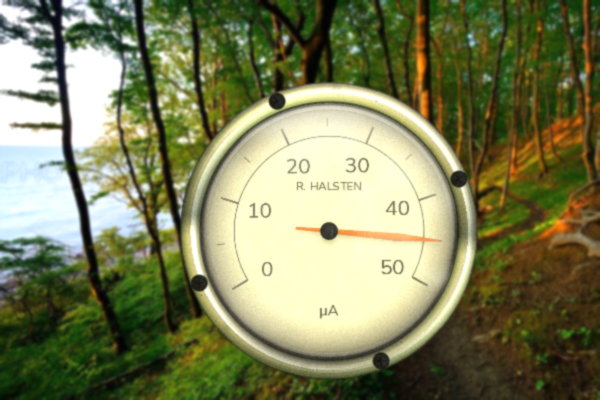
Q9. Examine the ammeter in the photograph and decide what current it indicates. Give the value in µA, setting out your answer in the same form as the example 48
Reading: 45
